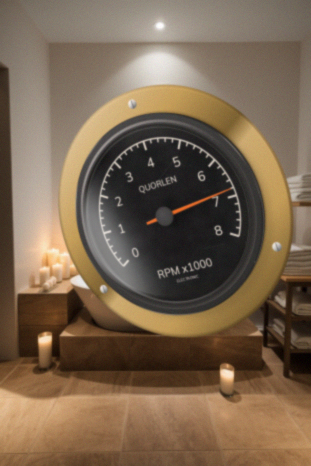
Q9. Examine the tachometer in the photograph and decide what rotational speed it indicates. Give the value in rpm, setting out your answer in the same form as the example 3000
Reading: 6800
